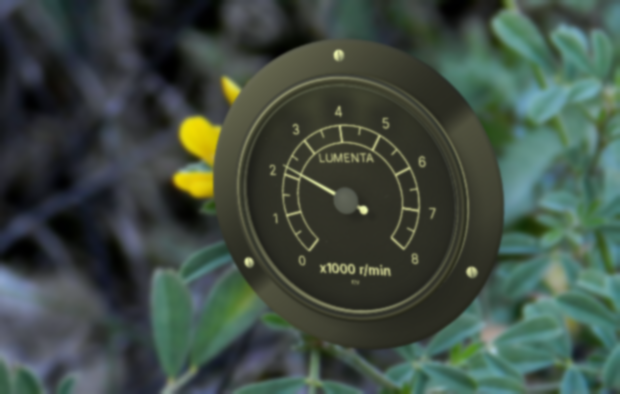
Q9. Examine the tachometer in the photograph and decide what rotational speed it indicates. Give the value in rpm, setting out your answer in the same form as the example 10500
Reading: 2250
